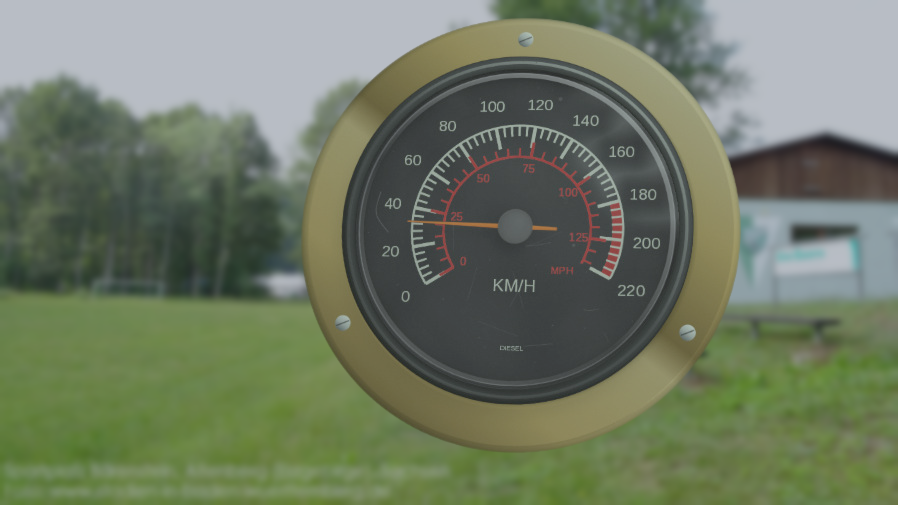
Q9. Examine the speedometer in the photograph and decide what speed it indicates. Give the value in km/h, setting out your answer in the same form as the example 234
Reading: 32
